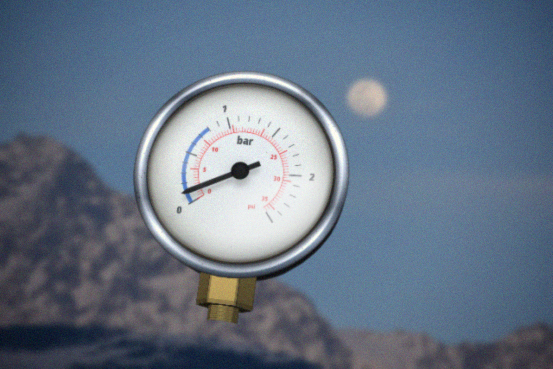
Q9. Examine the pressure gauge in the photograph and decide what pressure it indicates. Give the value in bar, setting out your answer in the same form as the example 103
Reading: 0.1
